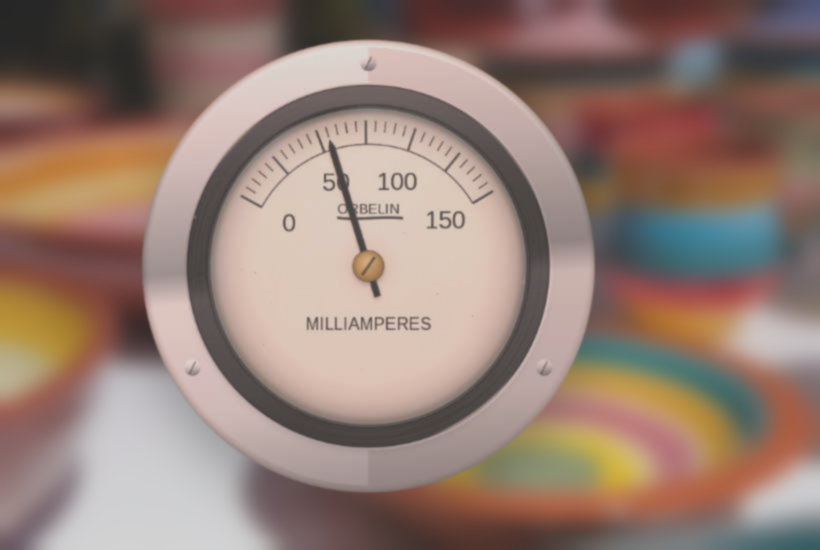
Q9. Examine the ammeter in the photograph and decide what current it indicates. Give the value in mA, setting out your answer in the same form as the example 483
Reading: 55
